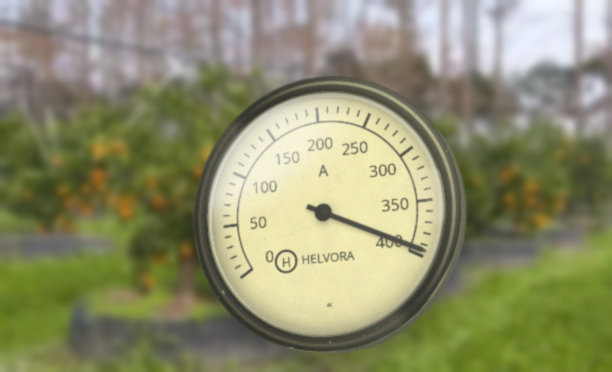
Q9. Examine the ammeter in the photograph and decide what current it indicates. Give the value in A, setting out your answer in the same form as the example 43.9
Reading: 395
